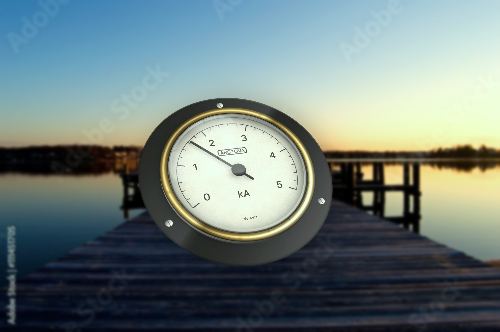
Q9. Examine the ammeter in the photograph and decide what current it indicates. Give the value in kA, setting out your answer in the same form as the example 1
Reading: 1.6
